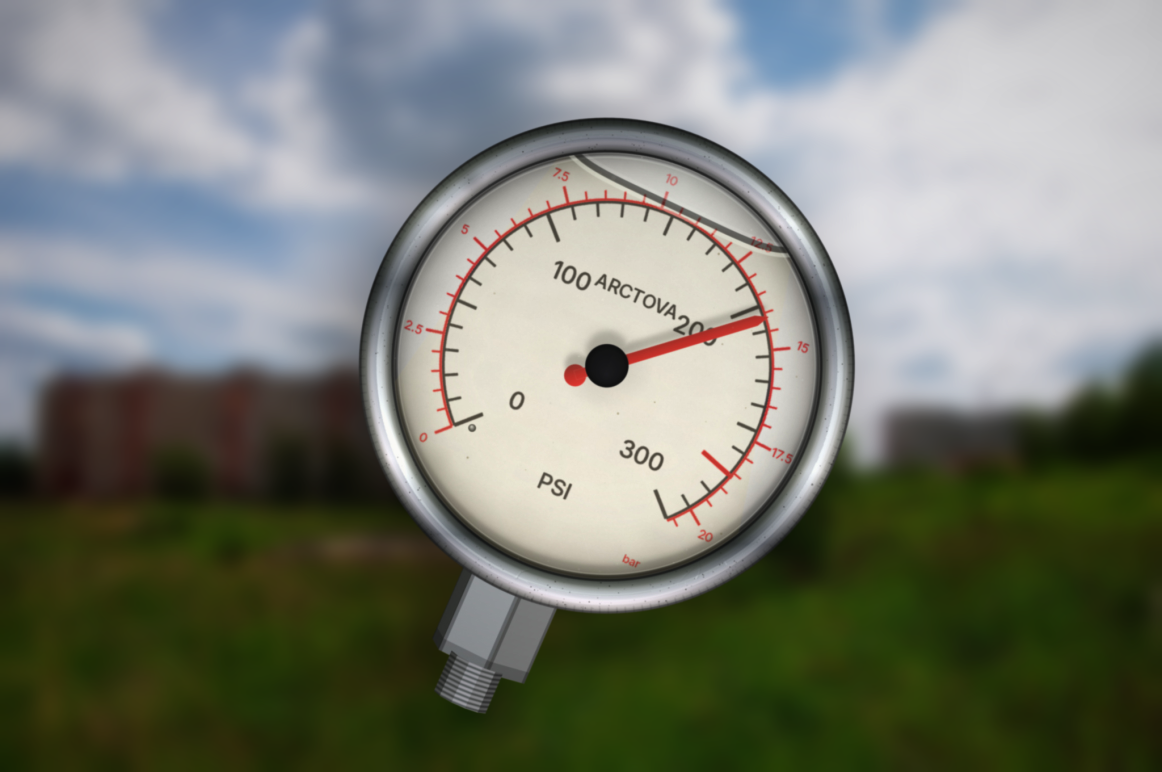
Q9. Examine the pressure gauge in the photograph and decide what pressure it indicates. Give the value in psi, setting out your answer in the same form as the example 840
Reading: 205
